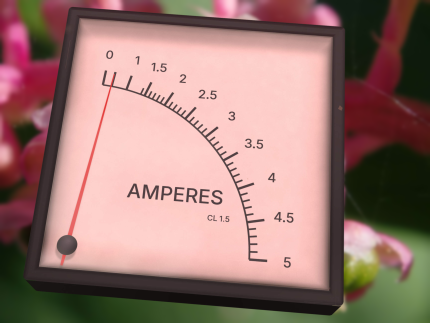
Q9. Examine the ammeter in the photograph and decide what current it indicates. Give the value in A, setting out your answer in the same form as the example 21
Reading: 0.5
